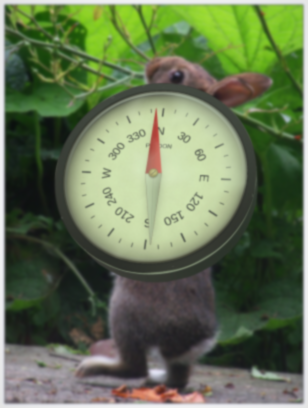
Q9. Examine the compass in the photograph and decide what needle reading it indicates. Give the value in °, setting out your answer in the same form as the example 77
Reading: 355
